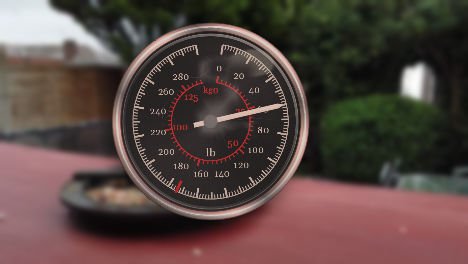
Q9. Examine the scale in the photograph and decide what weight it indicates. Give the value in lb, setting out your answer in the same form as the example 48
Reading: 60
